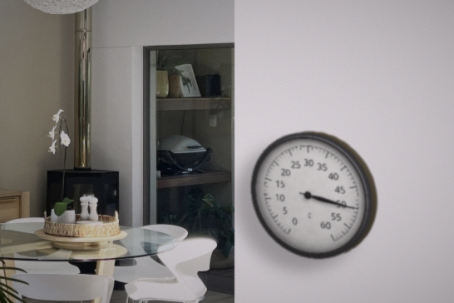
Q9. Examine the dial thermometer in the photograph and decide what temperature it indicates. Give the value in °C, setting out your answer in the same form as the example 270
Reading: 50
